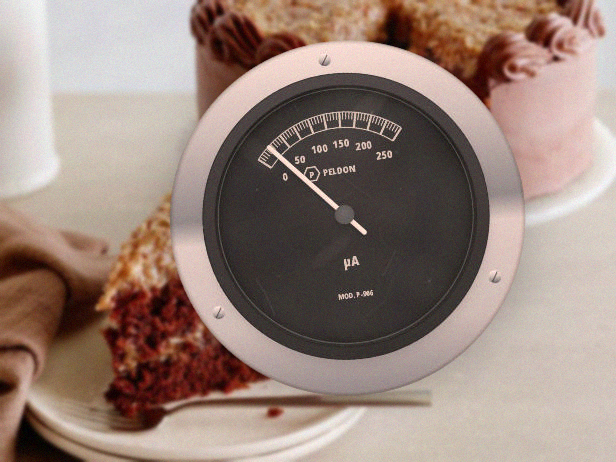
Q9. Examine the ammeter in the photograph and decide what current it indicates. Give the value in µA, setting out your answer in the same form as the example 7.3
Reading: 25
